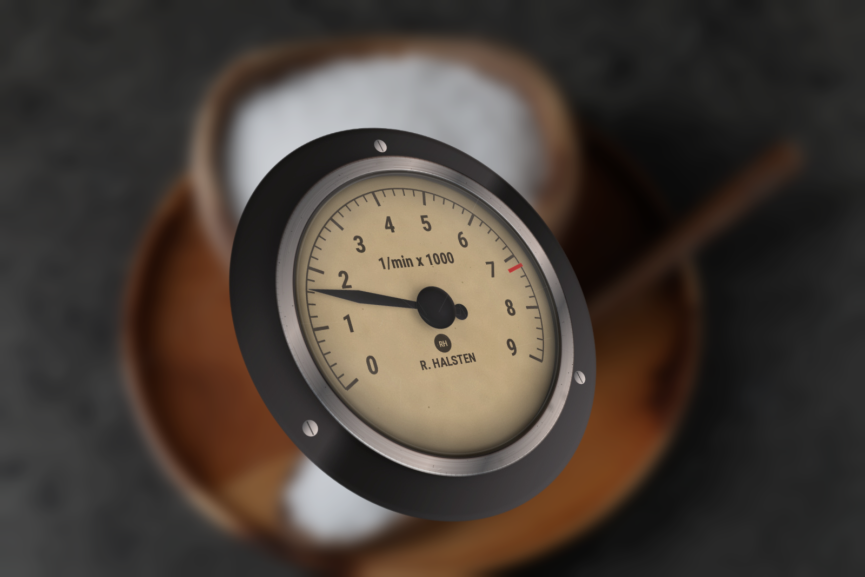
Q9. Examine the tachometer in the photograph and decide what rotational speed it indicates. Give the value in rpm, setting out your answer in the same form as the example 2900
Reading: 1600
